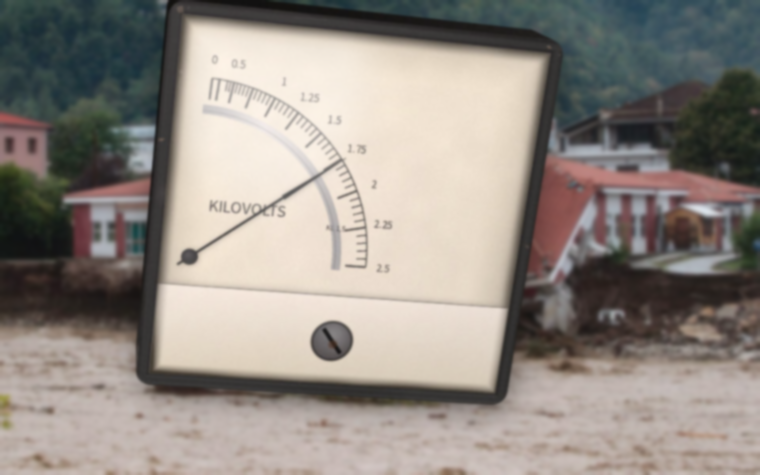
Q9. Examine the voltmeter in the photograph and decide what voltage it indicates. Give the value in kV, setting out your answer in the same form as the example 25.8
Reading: 1.75
